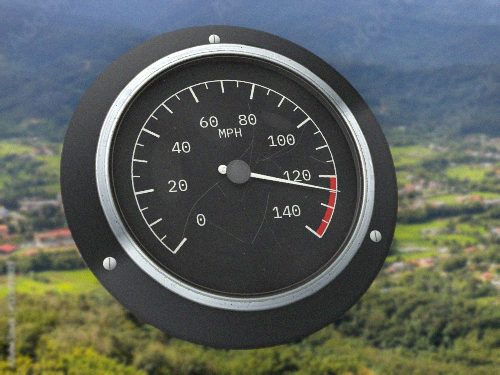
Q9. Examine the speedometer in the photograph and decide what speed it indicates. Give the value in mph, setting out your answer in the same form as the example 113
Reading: 125
